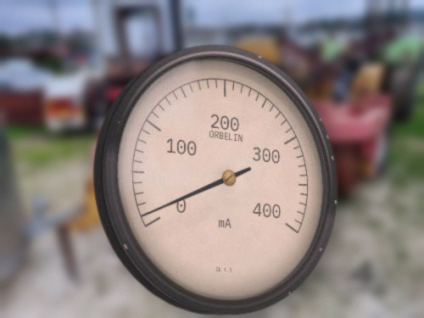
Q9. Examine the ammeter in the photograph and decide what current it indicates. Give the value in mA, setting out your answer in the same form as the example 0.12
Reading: 10
